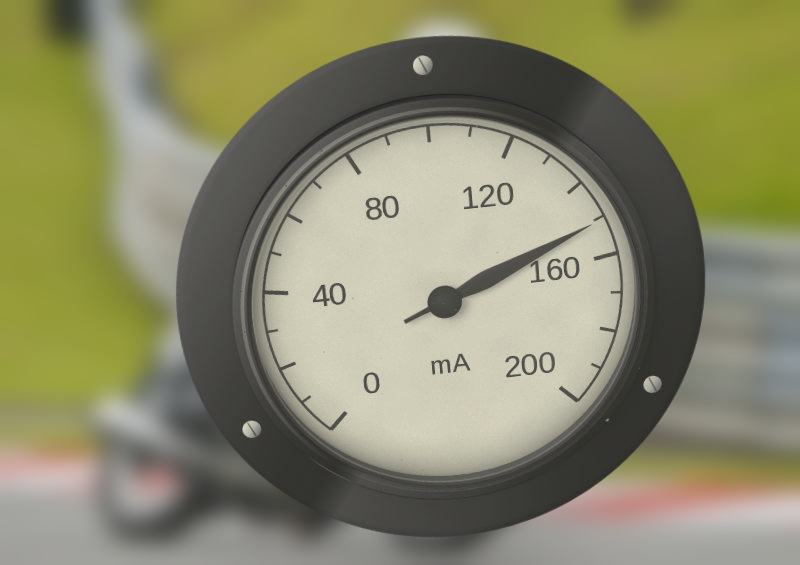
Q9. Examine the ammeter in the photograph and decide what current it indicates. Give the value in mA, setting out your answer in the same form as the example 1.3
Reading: 150
